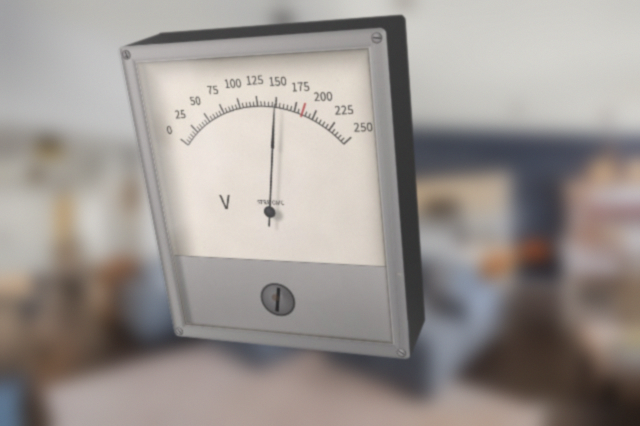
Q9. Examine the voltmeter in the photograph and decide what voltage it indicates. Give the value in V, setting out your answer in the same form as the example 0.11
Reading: 150
